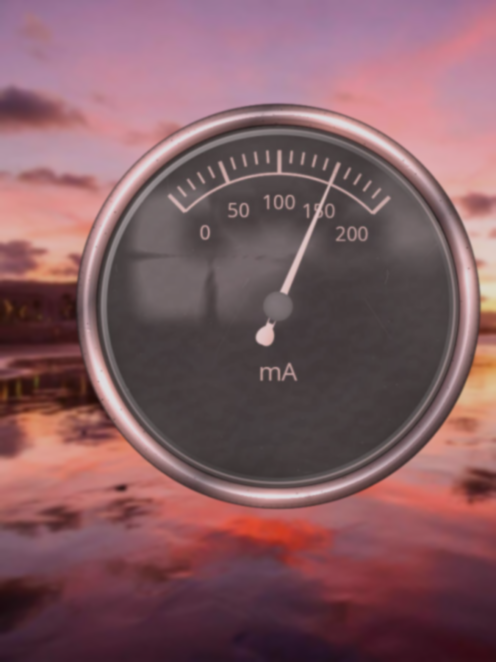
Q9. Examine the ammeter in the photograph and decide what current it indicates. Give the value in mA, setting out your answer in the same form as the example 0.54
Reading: 150
